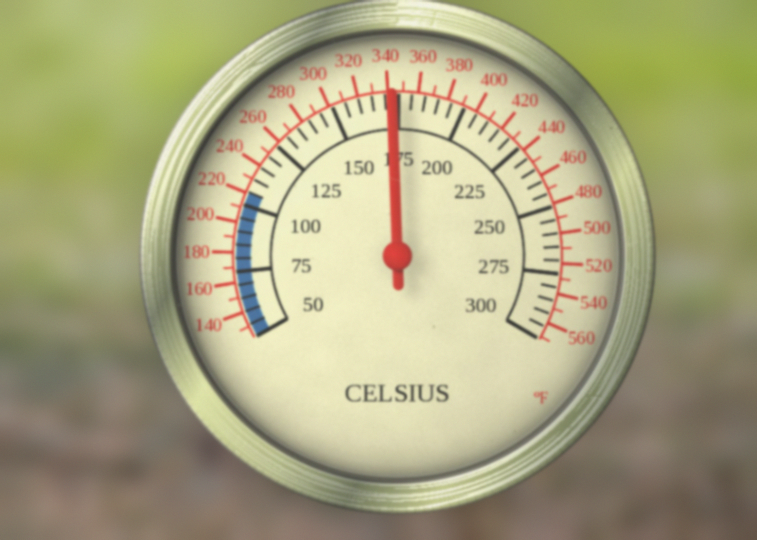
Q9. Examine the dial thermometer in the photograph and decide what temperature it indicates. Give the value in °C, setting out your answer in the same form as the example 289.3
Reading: 172.5
